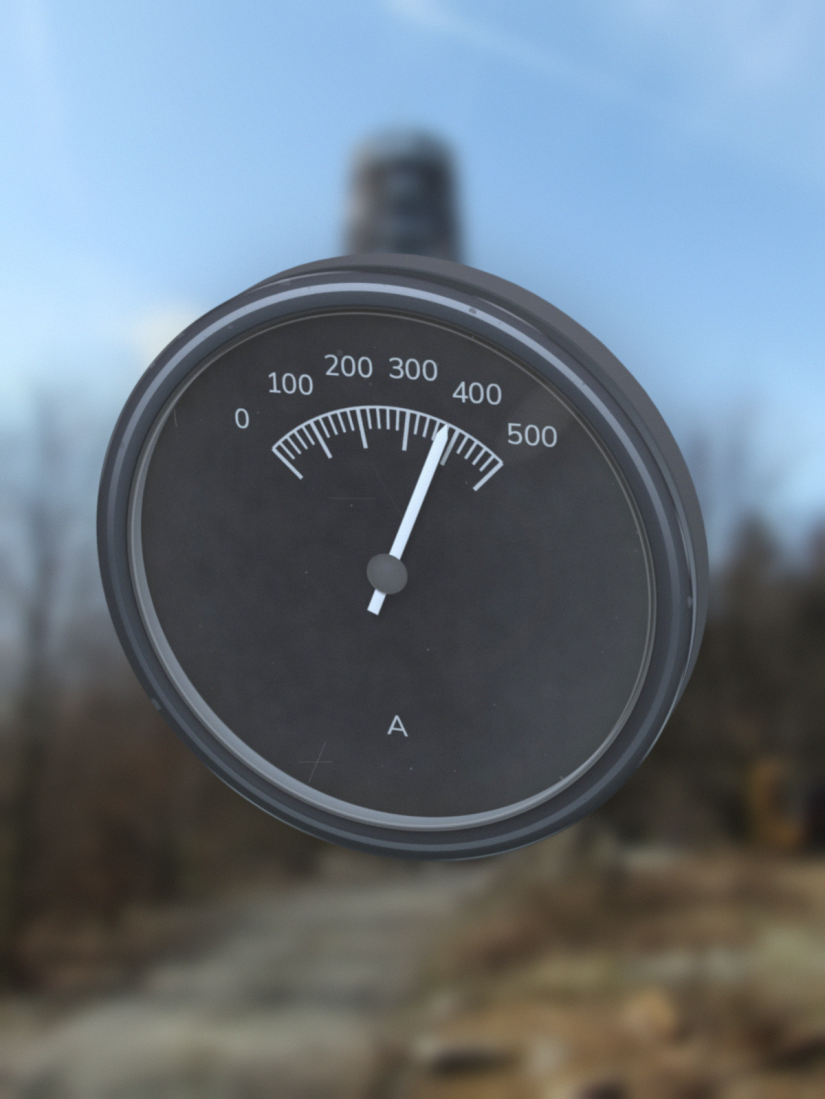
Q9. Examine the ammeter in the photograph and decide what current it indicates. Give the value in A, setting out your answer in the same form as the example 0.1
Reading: 380
